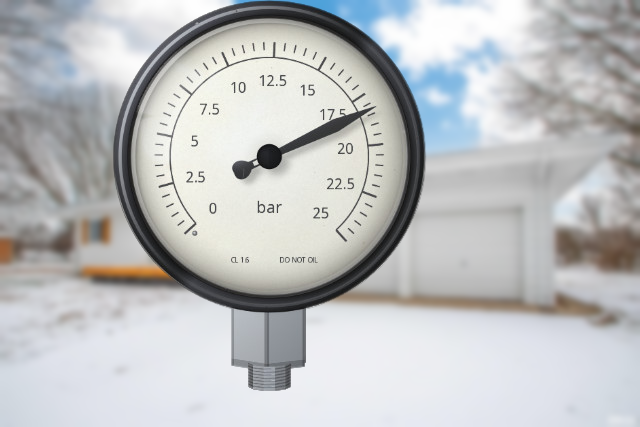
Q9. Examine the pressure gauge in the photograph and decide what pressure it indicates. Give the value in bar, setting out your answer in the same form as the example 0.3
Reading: 18.25
